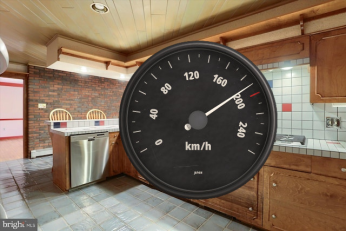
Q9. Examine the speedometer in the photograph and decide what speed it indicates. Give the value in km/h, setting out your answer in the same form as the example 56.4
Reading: 190
